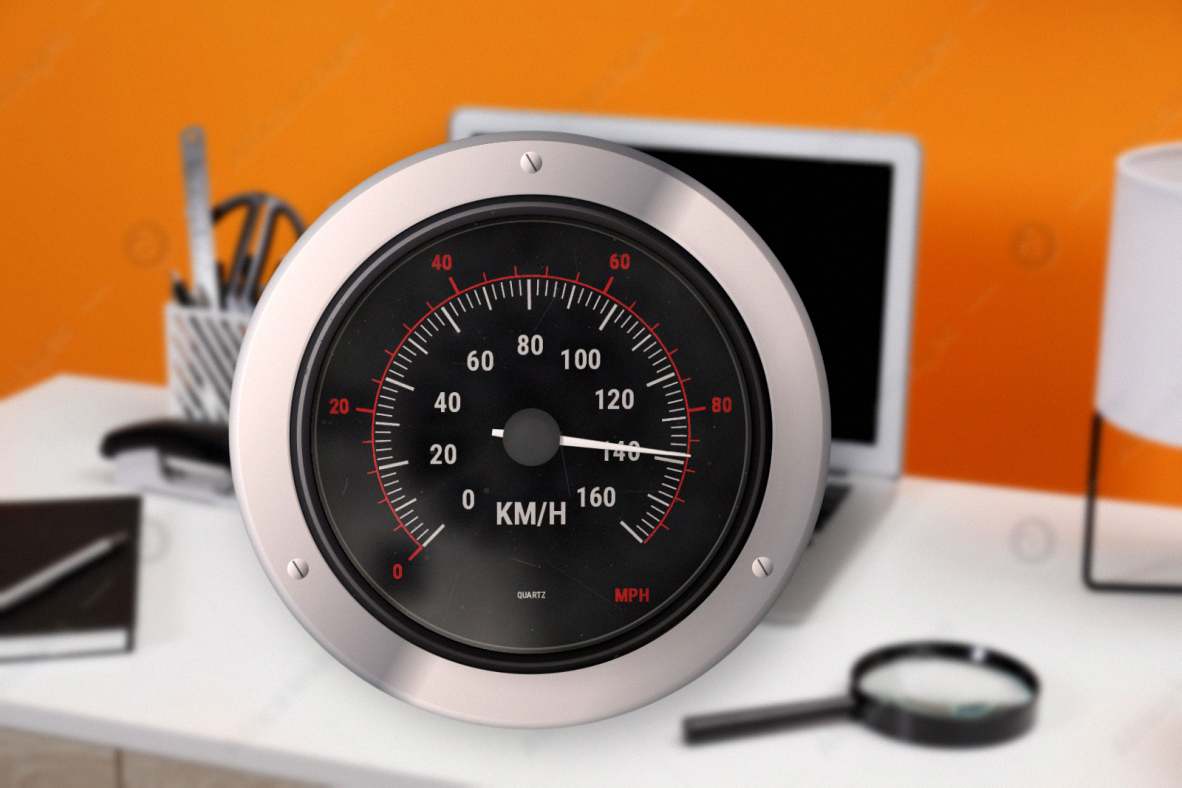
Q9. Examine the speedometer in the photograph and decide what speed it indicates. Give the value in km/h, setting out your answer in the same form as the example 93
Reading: 138
